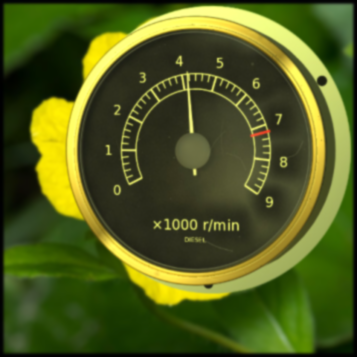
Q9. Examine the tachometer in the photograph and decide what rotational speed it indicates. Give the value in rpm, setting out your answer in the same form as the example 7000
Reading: 4200
